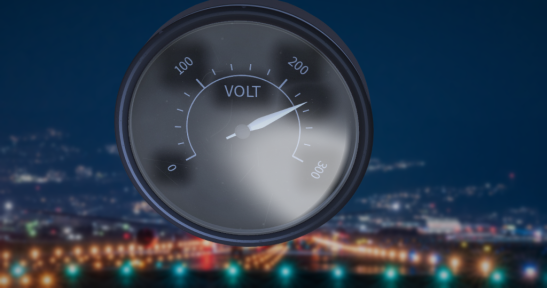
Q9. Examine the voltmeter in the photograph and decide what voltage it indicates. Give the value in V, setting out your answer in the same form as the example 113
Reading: 230
